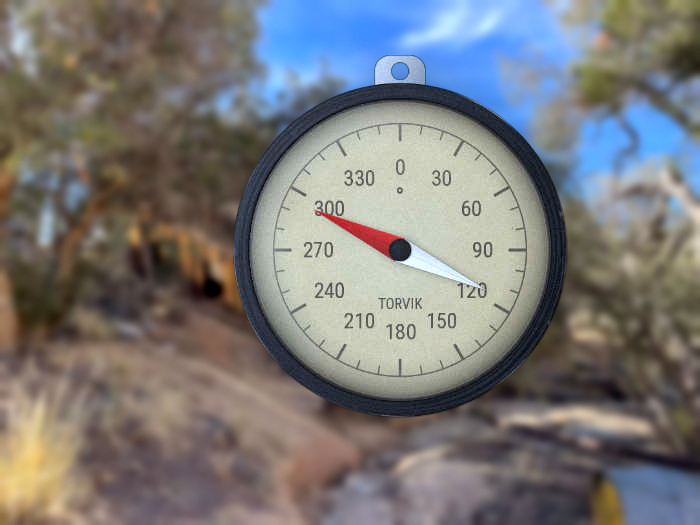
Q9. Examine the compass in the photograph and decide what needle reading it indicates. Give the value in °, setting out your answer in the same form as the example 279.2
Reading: 295
